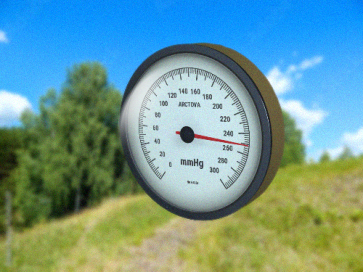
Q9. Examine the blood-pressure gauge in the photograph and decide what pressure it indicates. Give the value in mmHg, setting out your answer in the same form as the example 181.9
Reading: 250
